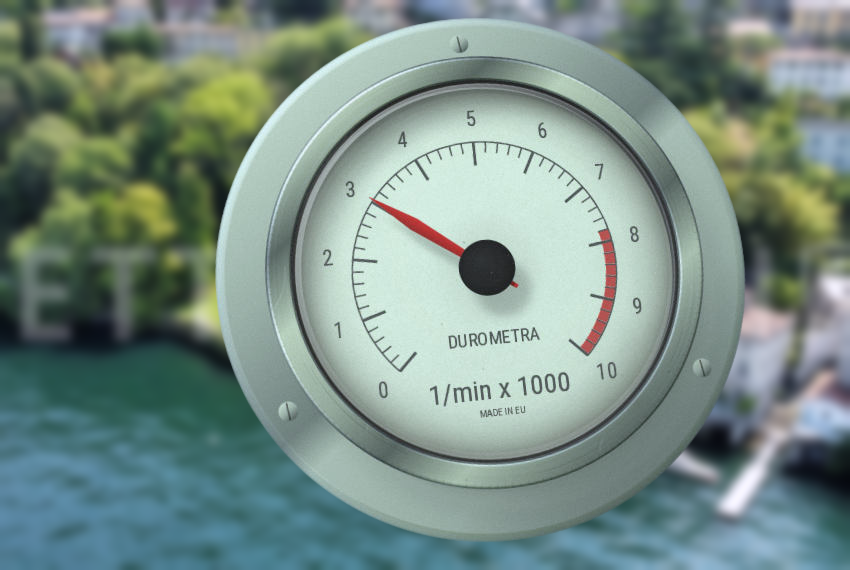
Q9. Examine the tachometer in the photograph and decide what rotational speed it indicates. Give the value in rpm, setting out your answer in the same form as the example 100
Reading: 3000
